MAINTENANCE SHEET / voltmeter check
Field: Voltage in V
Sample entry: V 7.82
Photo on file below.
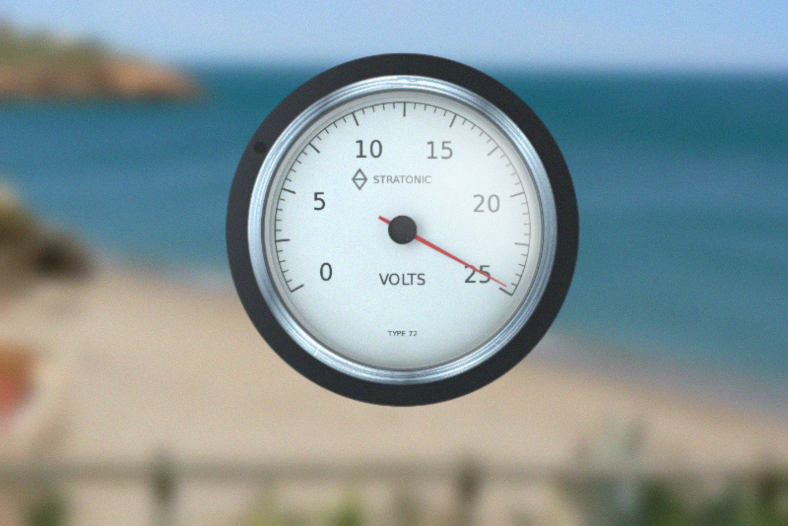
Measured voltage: V 24.75
